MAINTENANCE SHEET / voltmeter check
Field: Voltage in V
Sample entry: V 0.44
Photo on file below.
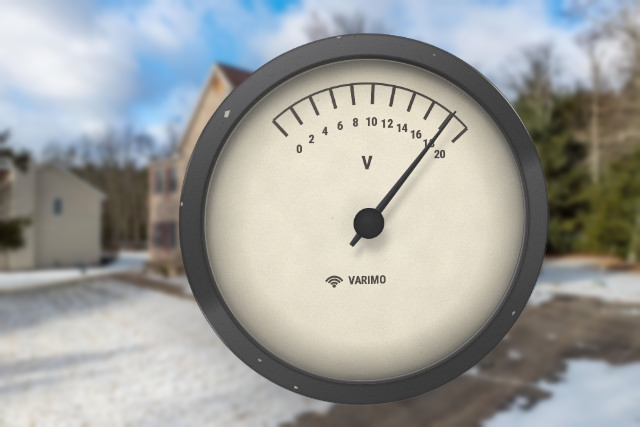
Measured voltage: V 18
